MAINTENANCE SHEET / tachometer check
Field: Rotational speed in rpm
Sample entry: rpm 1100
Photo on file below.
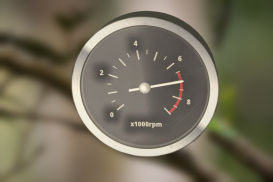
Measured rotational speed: rpm 7000
